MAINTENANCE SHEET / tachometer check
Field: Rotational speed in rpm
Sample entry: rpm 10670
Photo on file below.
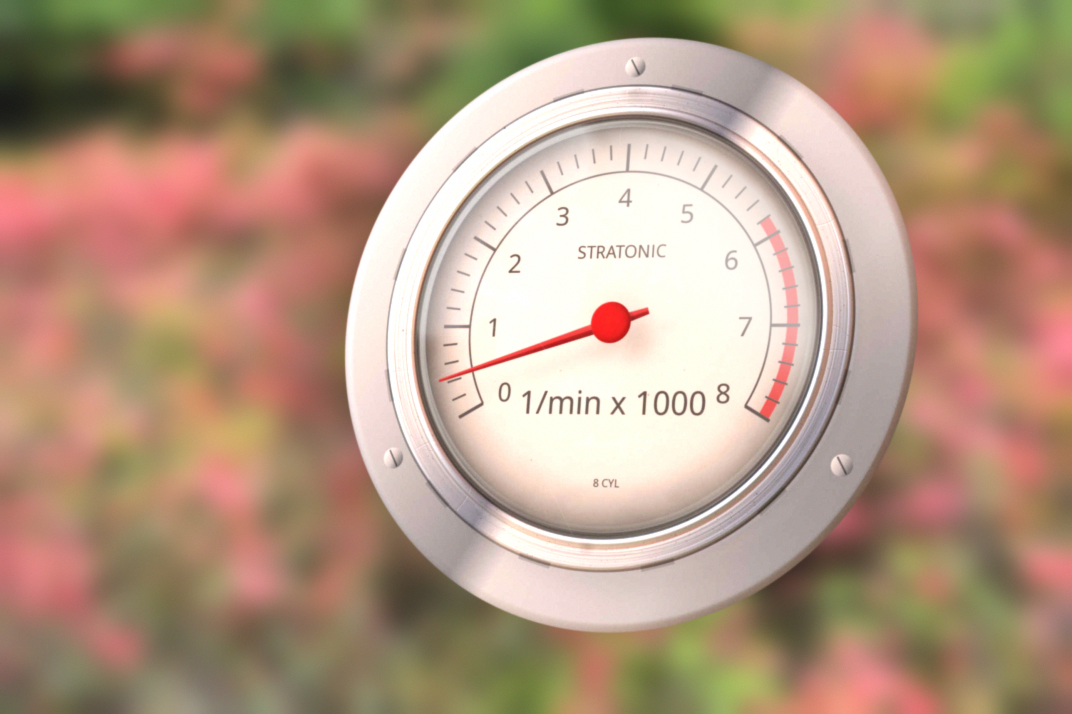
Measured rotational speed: rpm 400
